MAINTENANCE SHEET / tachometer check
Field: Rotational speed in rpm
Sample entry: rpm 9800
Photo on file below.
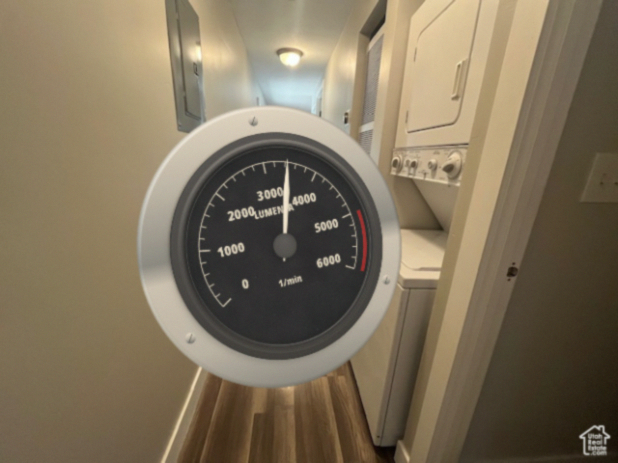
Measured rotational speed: rpm 3400
